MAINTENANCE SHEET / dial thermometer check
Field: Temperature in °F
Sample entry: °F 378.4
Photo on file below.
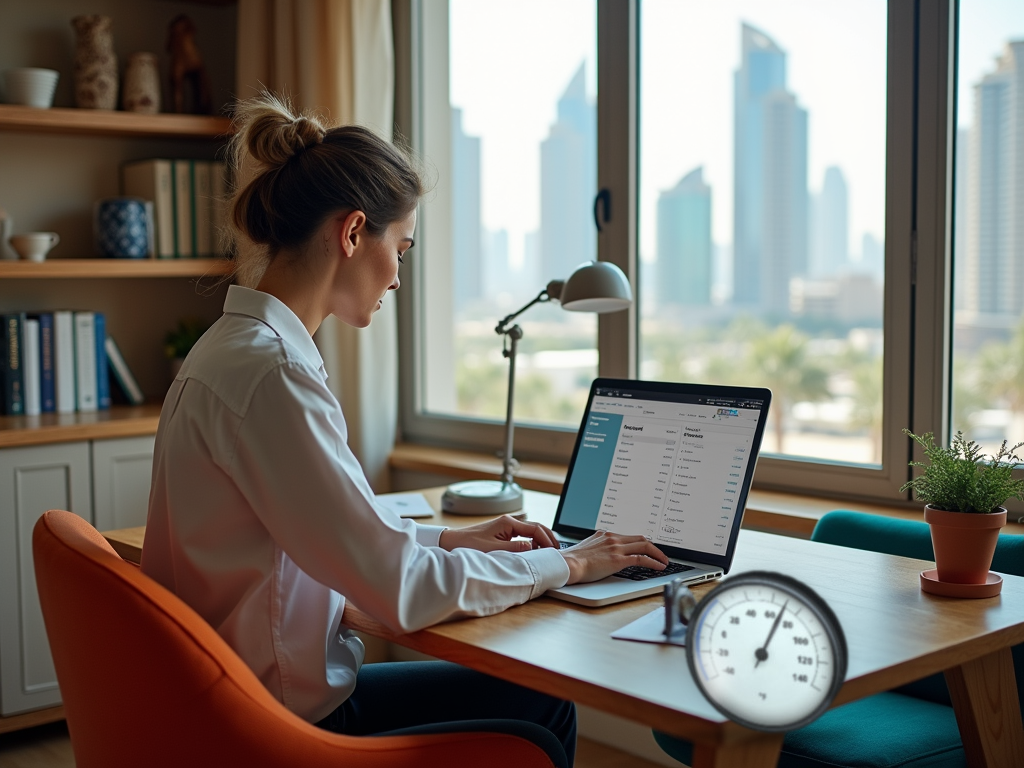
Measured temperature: °F 70
